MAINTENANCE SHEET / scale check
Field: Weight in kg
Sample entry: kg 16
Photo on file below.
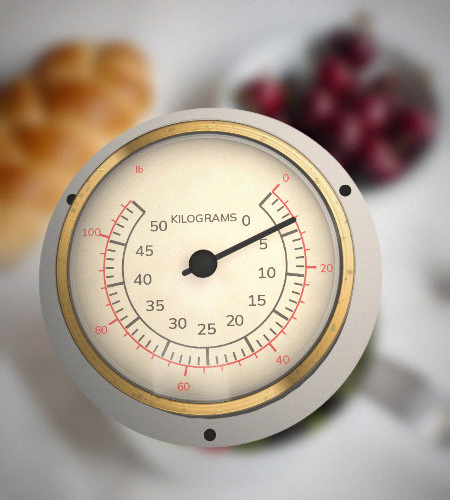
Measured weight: kg 4
